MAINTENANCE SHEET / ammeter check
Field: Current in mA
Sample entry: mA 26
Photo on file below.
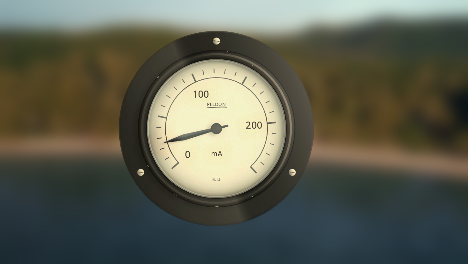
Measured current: mA 25
